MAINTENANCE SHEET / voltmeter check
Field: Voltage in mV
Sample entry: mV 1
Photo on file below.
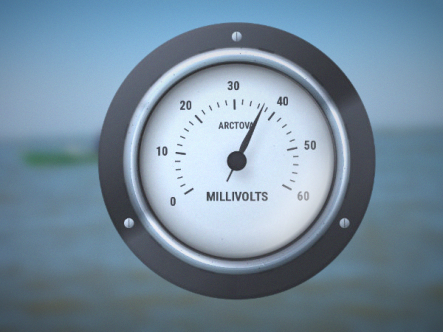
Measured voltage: mV 37
